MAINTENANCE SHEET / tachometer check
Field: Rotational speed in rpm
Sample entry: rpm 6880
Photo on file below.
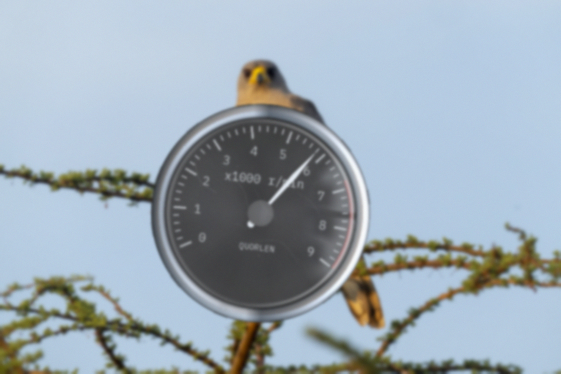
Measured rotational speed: rpm 5800
